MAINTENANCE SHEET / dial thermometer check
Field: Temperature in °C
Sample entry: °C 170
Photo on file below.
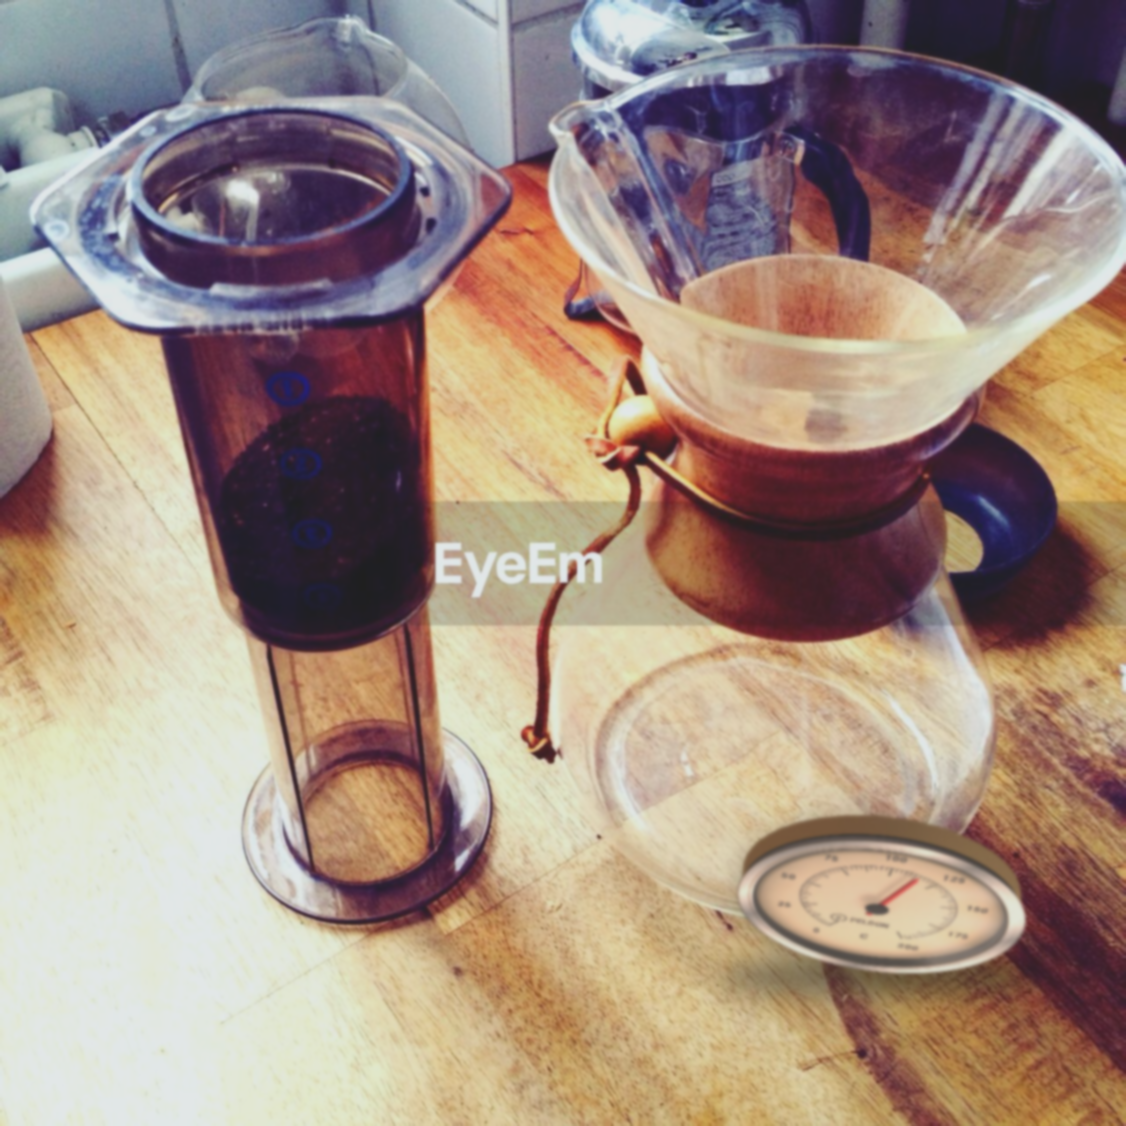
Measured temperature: °C 112.5
